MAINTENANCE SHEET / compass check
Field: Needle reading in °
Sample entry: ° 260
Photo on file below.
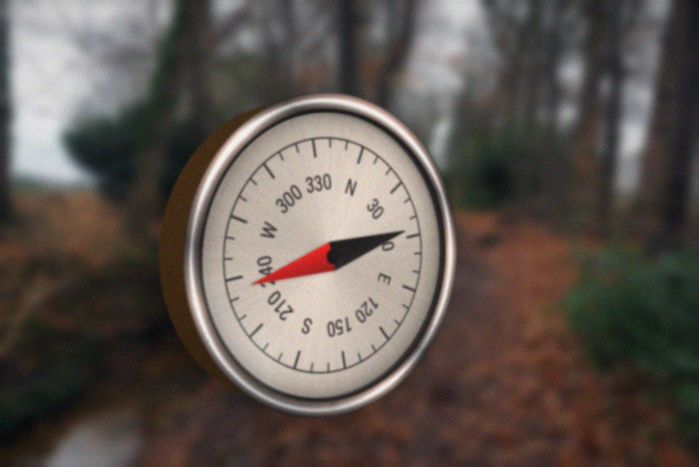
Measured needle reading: ° 235
